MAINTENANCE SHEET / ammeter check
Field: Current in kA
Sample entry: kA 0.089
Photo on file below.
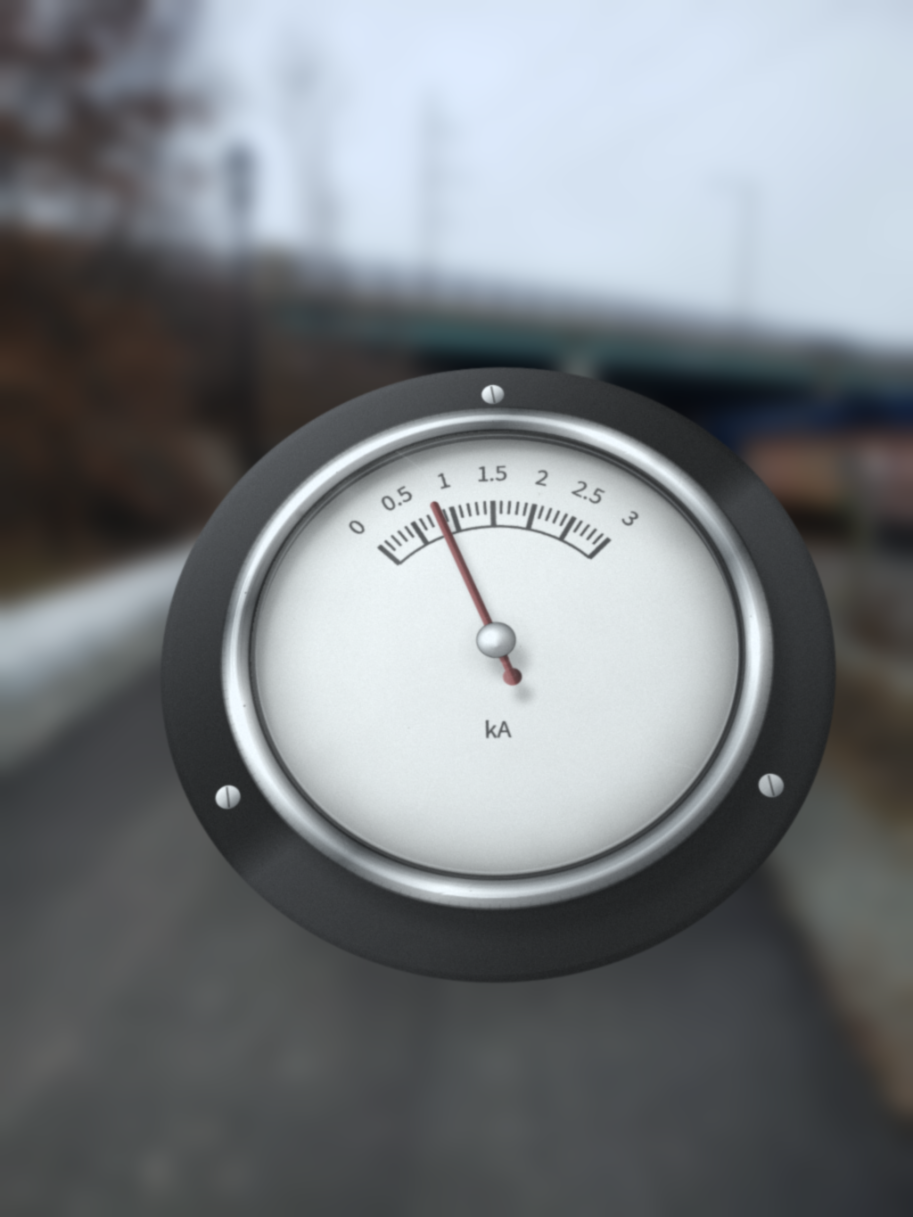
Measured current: kA 0.8
